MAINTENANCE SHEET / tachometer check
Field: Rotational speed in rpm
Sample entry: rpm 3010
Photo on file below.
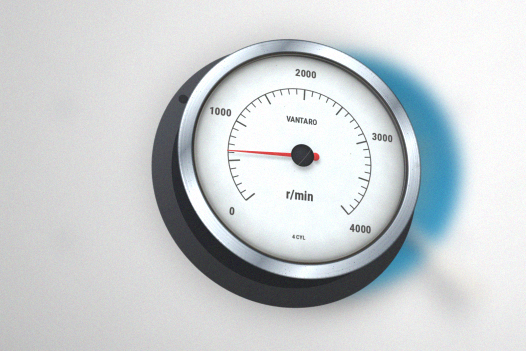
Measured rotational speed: rpm 600
